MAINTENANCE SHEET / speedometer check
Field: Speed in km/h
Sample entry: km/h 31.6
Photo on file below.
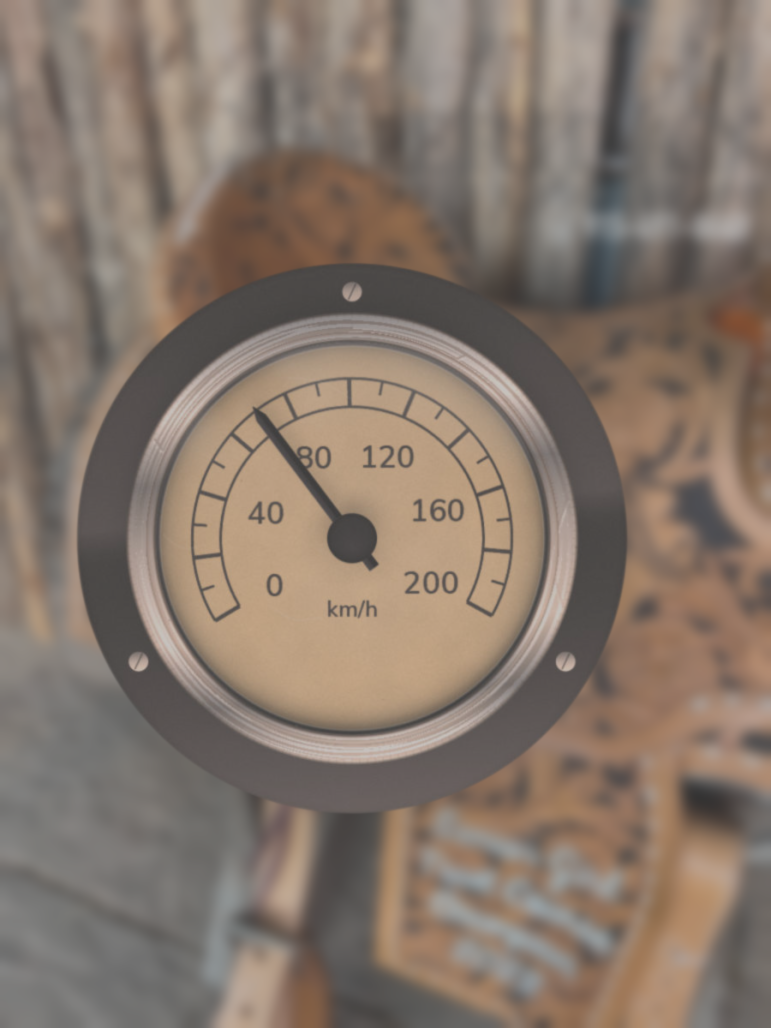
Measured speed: km/h 70
